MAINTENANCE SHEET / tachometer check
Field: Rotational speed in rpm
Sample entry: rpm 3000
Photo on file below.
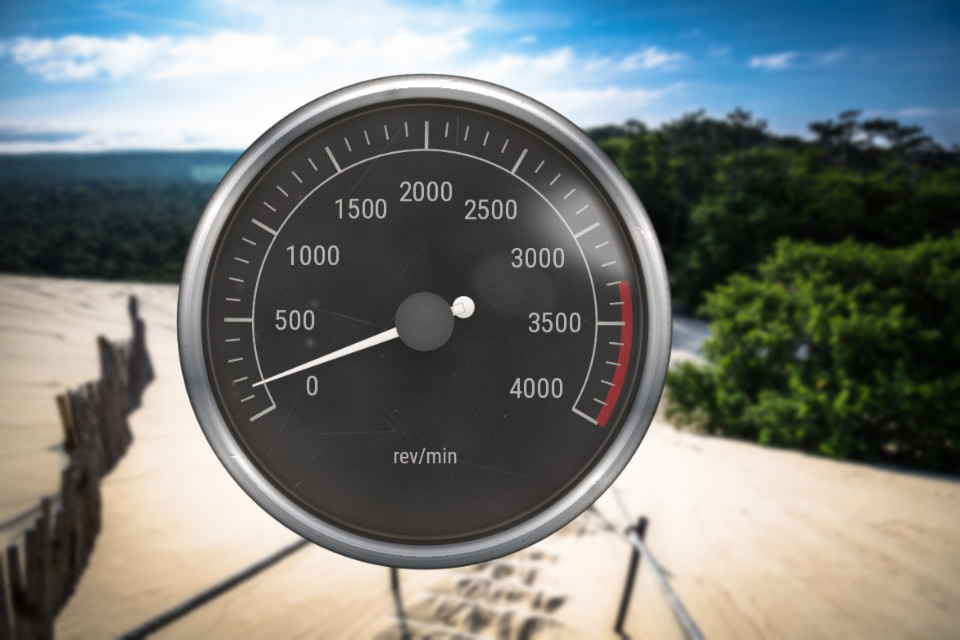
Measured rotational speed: rpm 150
